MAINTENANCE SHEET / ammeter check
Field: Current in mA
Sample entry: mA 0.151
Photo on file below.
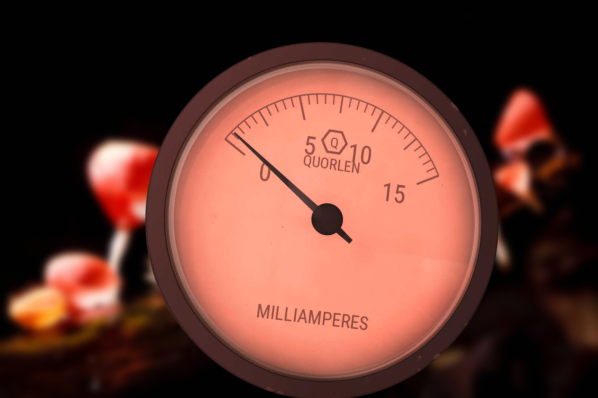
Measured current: mA 0.5
